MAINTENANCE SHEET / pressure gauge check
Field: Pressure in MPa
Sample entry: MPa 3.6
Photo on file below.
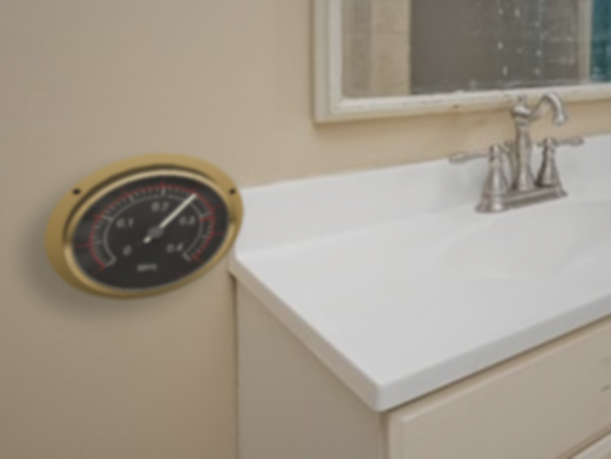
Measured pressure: MPa 0.25
